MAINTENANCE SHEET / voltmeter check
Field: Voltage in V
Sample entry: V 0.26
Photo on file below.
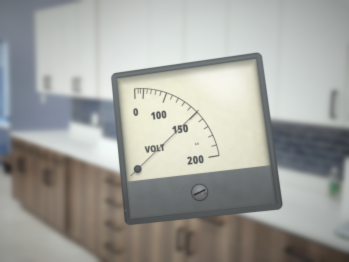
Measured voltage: V 150
